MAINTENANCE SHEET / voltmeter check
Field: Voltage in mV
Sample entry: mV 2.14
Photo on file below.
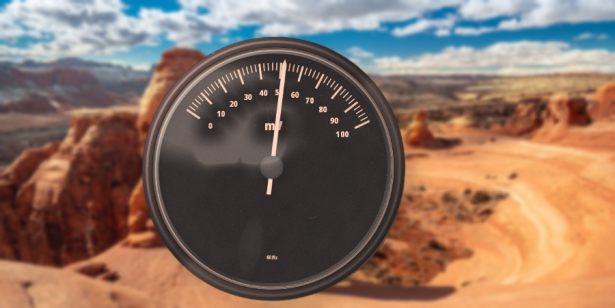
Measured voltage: mV 52
